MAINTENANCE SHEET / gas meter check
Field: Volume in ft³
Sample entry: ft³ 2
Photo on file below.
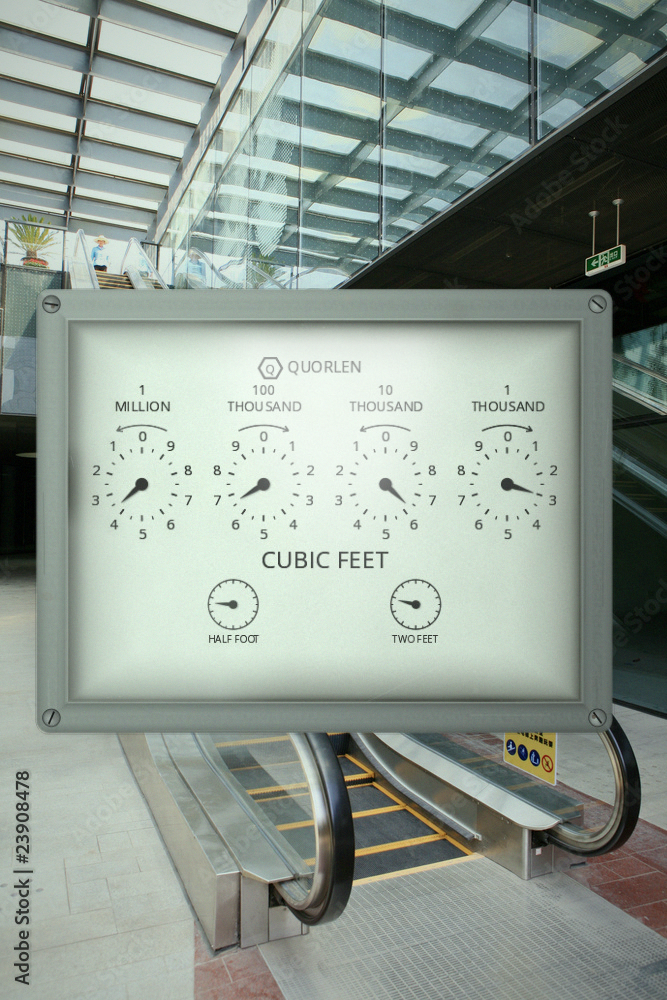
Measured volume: ft³ 366300
